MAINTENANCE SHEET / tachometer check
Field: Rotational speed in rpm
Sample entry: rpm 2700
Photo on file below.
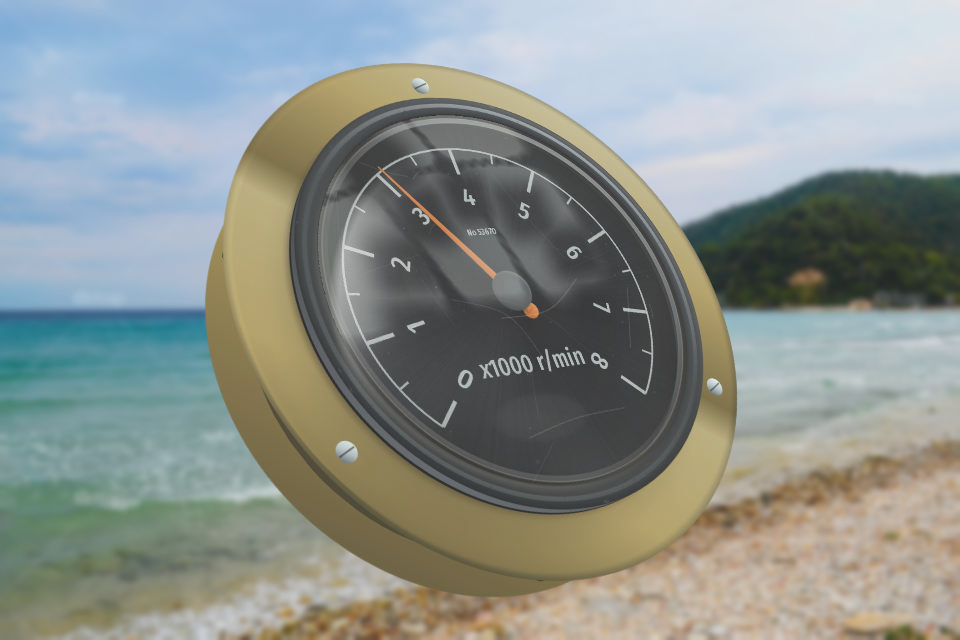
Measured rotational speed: rpm 3000
